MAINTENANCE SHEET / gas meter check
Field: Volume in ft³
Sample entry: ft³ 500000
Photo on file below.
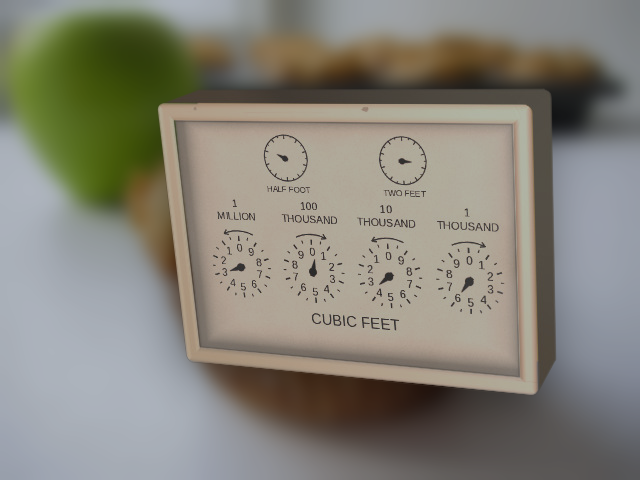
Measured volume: ft³ 303600
